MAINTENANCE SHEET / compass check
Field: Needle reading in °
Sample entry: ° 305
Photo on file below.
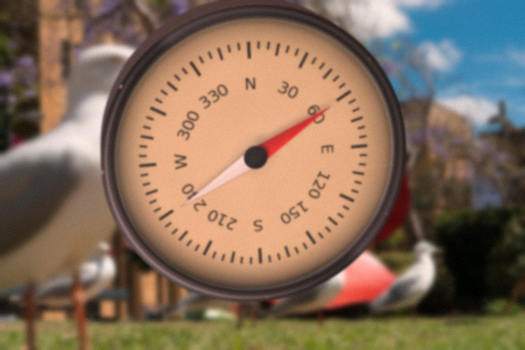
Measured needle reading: ° 60
